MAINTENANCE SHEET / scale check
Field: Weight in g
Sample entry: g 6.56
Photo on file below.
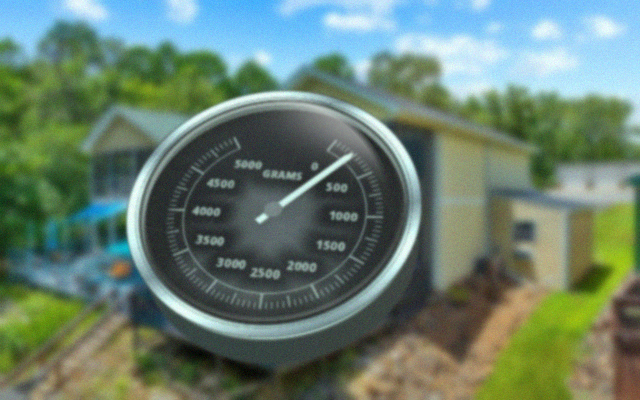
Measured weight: g 250
